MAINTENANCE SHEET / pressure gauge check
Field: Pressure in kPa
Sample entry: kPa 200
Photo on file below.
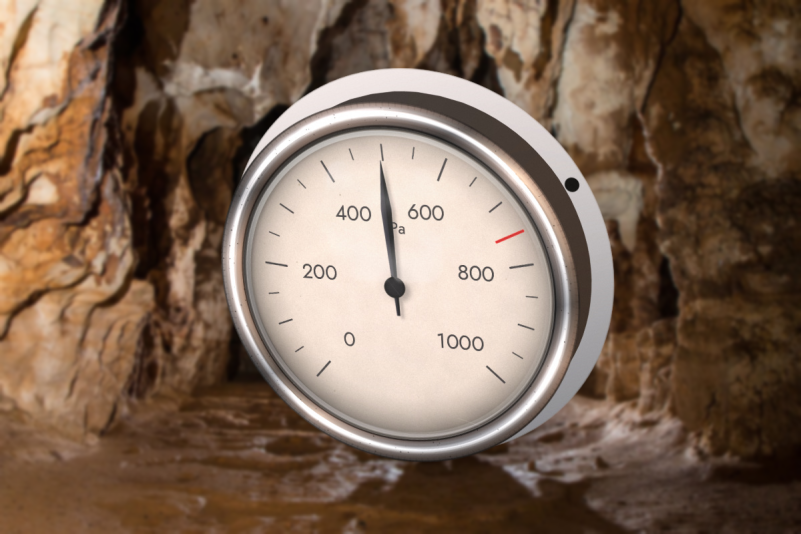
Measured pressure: kPa 500
